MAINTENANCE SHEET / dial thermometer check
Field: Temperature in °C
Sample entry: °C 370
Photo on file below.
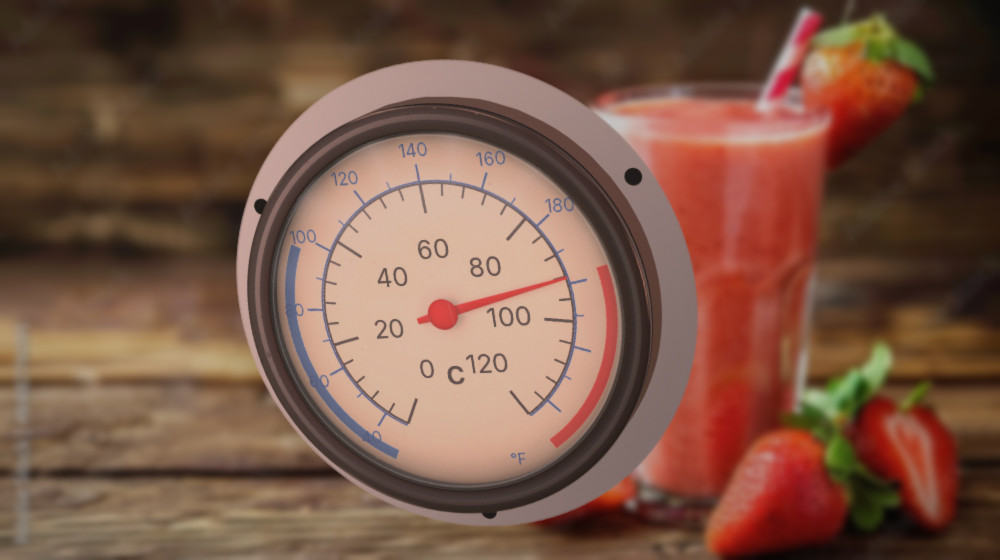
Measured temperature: °C 92
